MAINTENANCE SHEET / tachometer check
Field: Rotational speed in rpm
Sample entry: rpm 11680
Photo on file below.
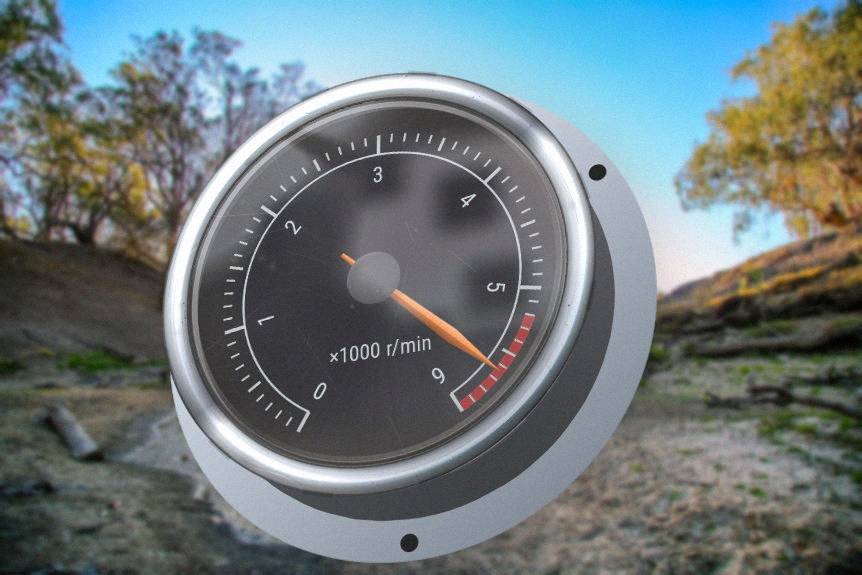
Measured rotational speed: rpm 5650
